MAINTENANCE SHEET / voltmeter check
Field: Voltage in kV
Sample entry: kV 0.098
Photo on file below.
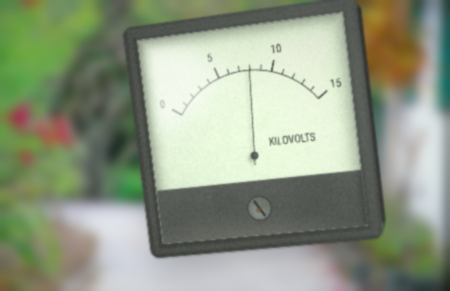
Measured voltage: kV 8
